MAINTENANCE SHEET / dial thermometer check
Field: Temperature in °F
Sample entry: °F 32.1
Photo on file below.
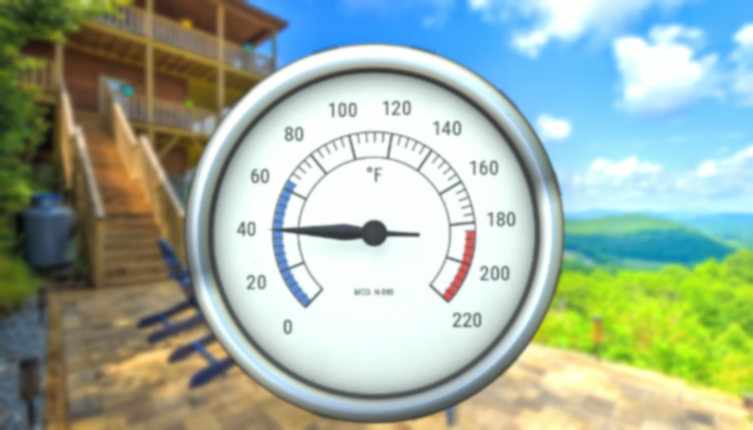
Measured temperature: °F 40
